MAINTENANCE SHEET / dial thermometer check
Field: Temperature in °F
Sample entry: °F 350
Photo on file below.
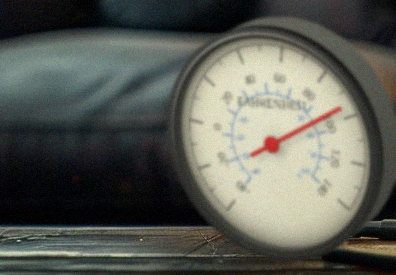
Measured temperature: °F 95
